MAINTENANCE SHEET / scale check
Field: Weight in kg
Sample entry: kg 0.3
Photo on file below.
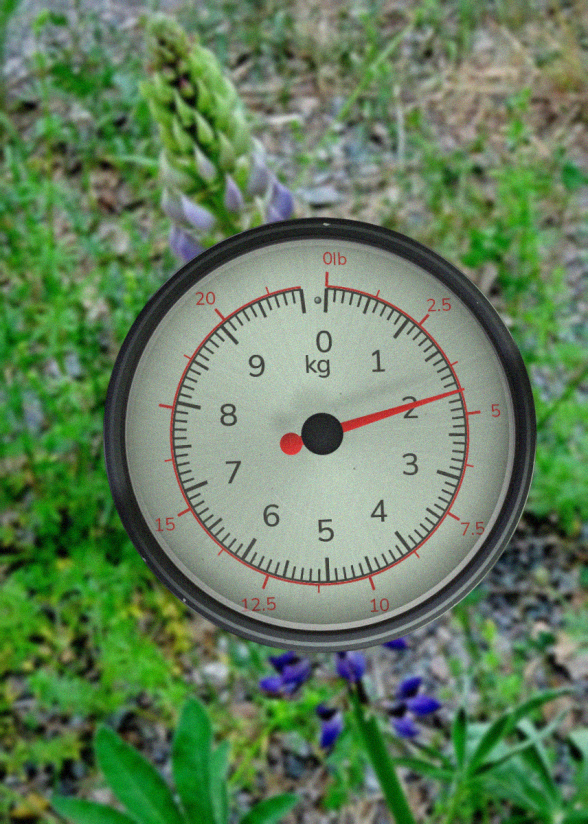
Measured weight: kg 2
